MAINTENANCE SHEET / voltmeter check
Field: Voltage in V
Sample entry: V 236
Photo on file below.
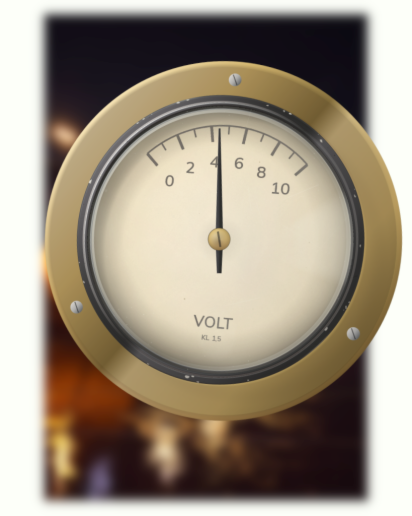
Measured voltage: V 4.5
